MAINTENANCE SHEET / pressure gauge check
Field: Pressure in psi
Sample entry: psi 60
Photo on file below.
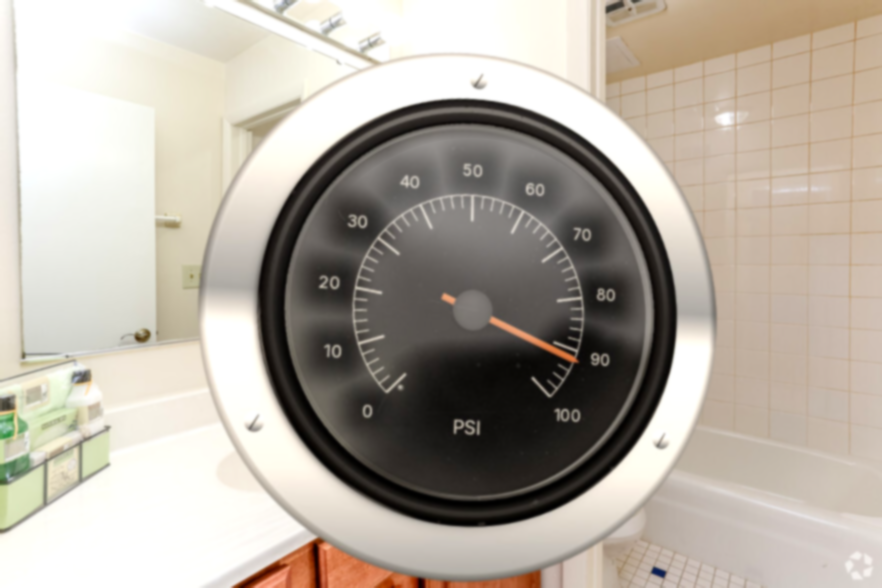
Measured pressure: psi 92
